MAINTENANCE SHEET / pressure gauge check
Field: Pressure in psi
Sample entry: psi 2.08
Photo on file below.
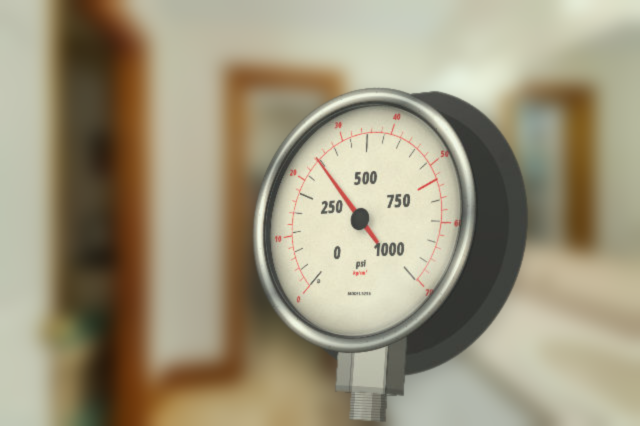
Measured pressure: psi 350
